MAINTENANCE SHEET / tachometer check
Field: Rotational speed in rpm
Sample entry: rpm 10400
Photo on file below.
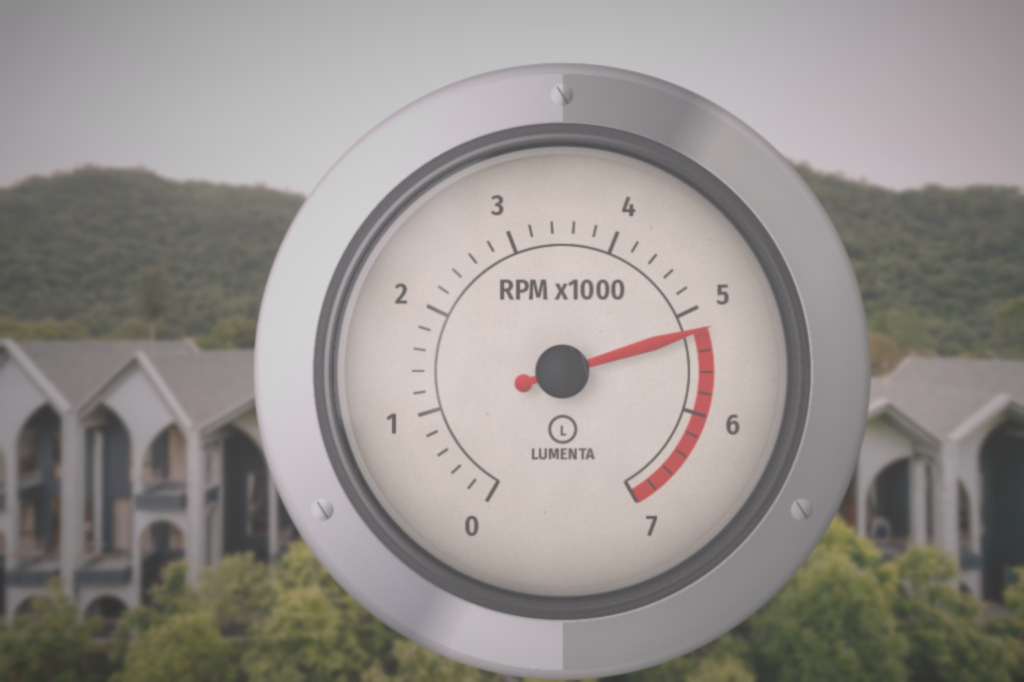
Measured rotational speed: rpm 5200
